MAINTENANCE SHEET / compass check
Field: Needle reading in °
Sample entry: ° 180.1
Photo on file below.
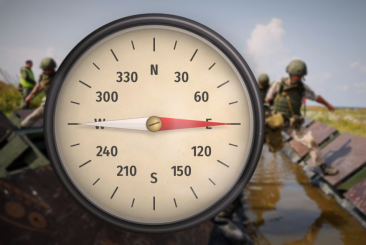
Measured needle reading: ° 90
